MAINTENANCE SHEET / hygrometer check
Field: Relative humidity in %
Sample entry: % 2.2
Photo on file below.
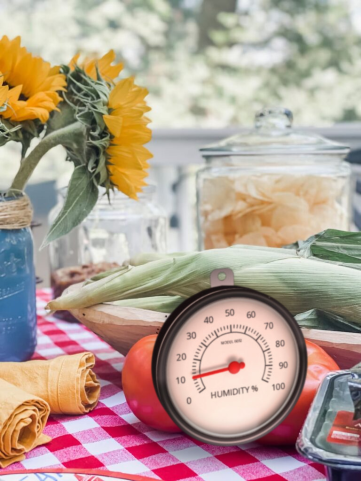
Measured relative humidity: % 10
